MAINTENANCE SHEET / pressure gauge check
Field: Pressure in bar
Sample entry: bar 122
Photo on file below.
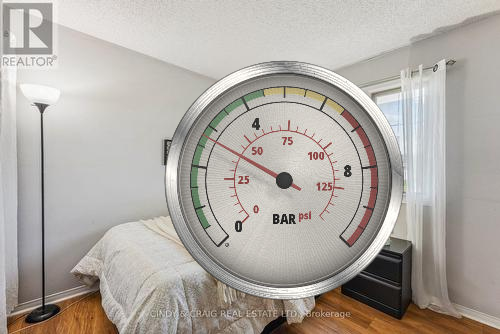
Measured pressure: bar 2.75
